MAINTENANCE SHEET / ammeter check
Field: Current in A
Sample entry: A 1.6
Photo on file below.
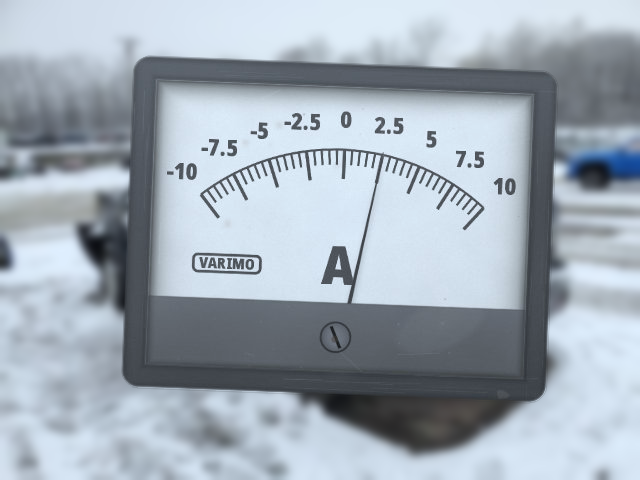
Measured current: A 2.5
